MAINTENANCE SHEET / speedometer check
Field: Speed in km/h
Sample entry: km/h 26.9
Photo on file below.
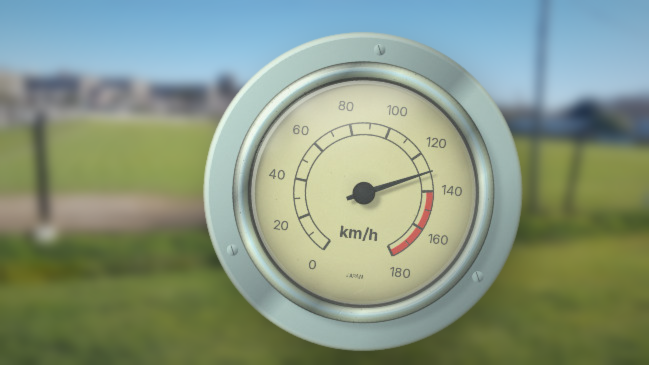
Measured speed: km/h 130
